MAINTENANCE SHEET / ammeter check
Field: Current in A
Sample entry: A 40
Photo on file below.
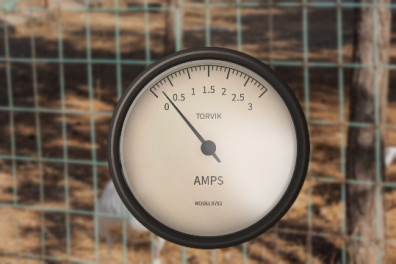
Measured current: A 0.2
